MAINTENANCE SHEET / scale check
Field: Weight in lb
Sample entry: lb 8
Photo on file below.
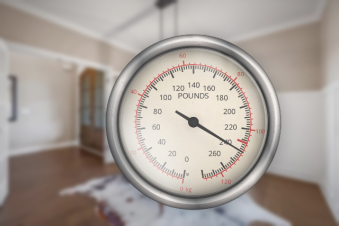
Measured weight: lb 240
